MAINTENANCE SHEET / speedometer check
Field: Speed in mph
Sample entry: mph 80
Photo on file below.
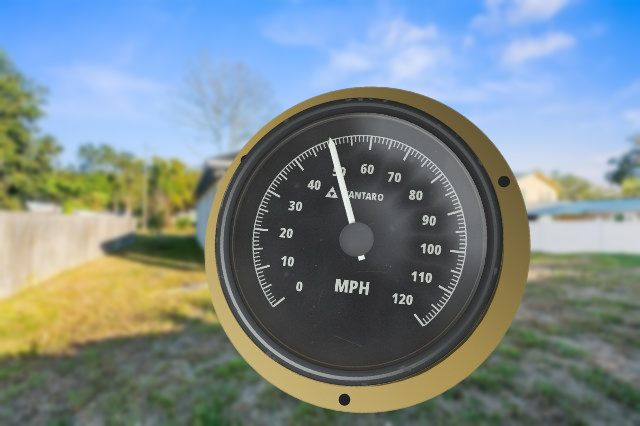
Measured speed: mph 50
